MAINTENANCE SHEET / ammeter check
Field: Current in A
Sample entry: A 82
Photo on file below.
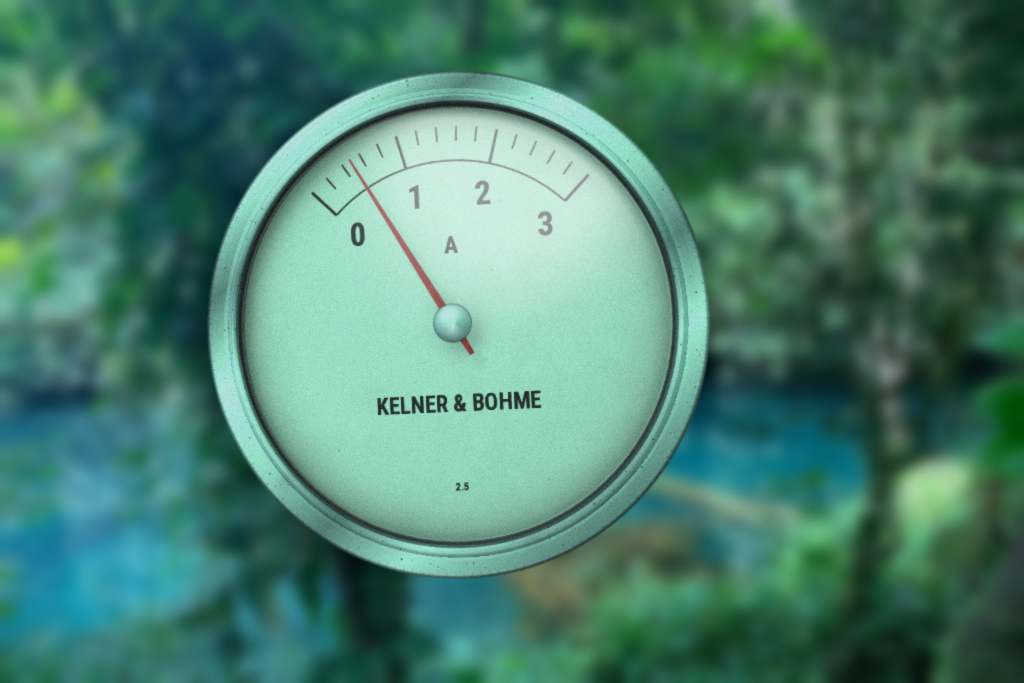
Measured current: A 0.5
